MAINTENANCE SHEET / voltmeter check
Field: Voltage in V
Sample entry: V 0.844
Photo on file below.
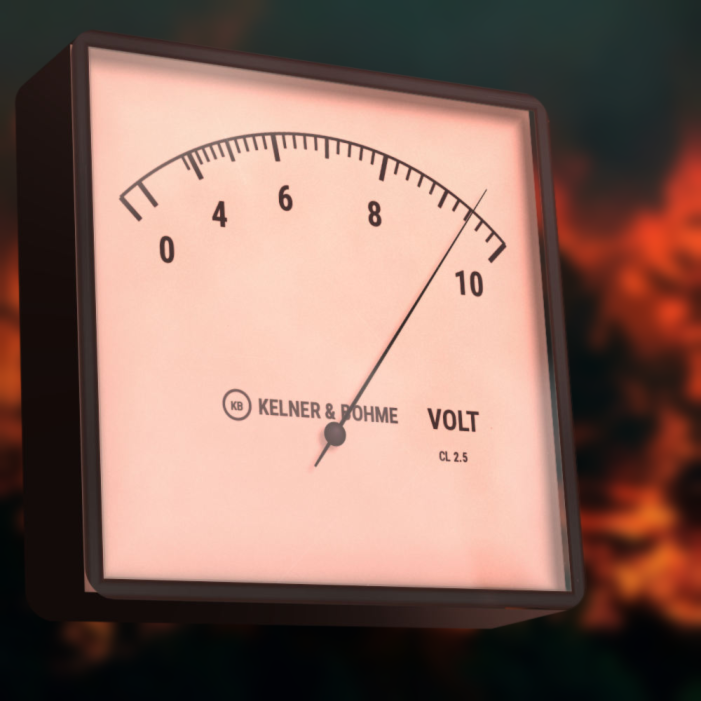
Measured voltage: V 9.4
